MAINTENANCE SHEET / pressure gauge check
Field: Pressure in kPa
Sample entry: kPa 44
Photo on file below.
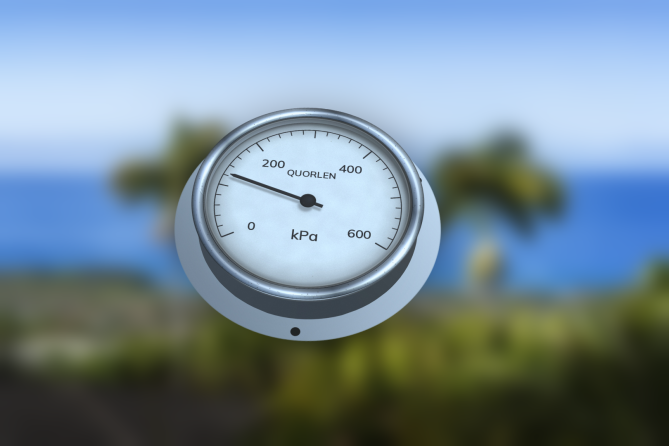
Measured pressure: kPa 120
